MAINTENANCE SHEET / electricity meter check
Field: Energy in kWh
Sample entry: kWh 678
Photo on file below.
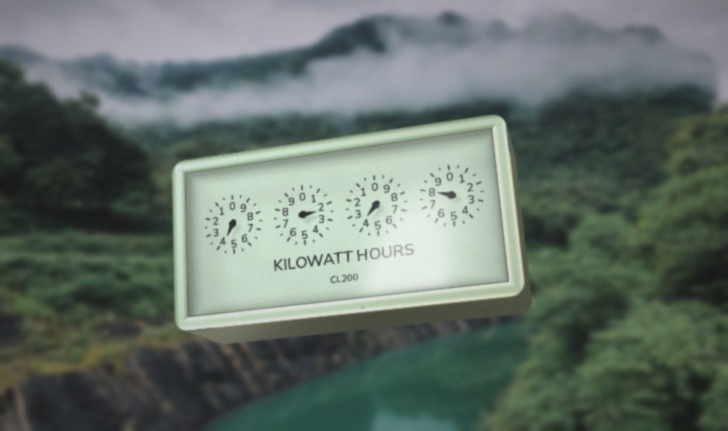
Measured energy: kWh 4238
